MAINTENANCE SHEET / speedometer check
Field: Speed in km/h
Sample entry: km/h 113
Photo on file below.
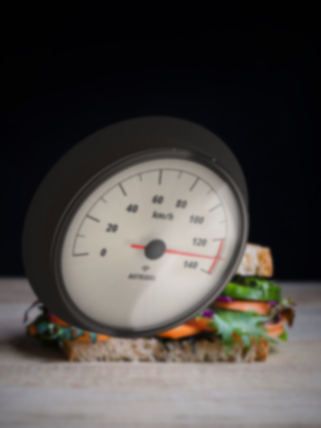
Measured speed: km/h 130
